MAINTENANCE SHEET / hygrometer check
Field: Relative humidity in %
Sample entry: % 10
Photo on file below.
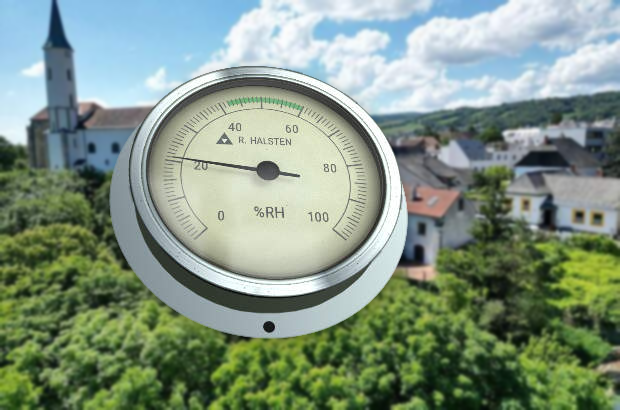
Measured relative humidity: % 20
